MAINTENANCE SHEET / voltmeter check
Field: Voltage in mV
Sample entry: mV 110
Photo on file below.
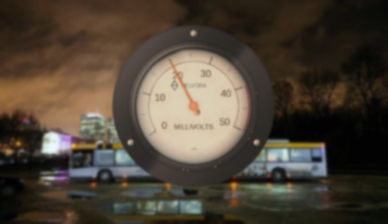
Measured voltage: mV 20
